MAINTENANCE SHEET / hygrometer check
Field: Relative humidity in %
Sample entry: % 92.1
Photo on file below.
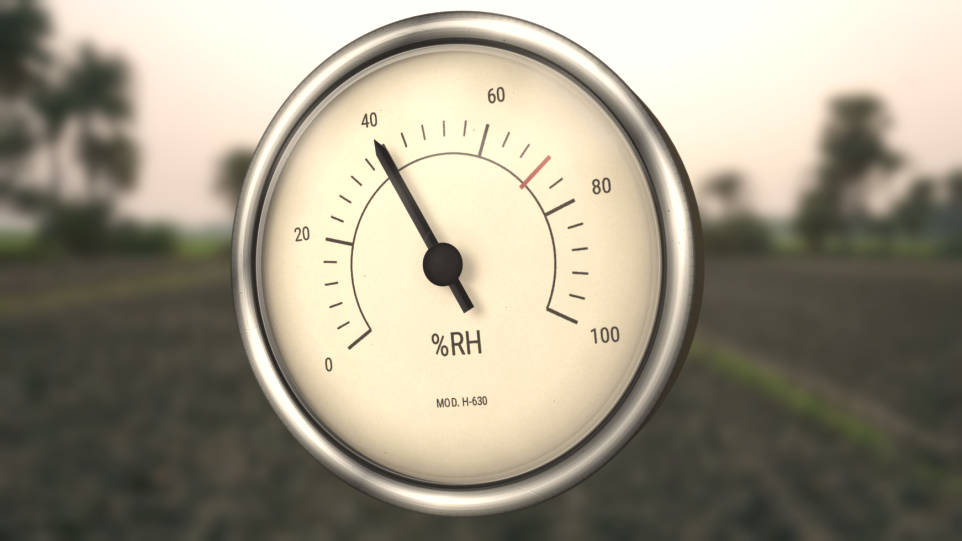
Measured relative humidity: % 40
